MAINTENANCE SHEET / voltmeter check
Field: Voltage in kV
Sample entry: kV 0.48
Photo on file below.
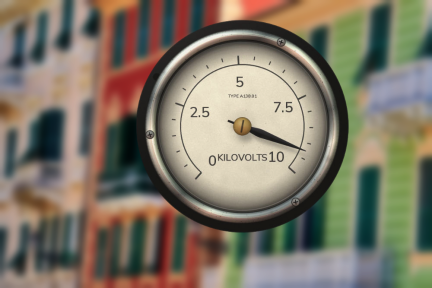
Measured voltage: kV 9.25
